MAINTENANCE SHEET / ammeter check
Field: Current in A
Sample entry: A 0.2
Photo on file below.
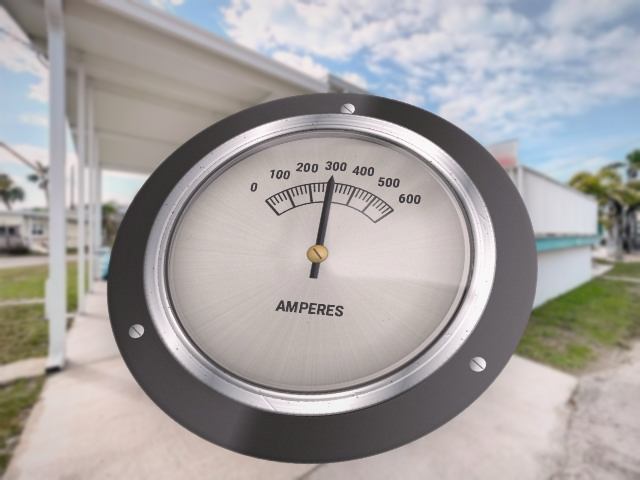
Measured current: A 300
